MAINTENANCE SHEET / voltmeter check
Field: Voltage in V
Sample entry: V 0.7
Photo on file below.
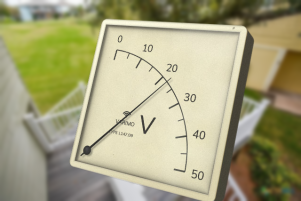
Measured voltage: V 22.5
